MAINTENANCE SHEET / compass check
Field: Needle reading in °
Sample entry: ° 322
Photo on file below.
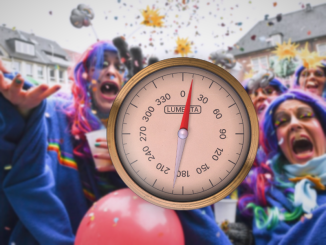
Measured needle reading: ° 10
